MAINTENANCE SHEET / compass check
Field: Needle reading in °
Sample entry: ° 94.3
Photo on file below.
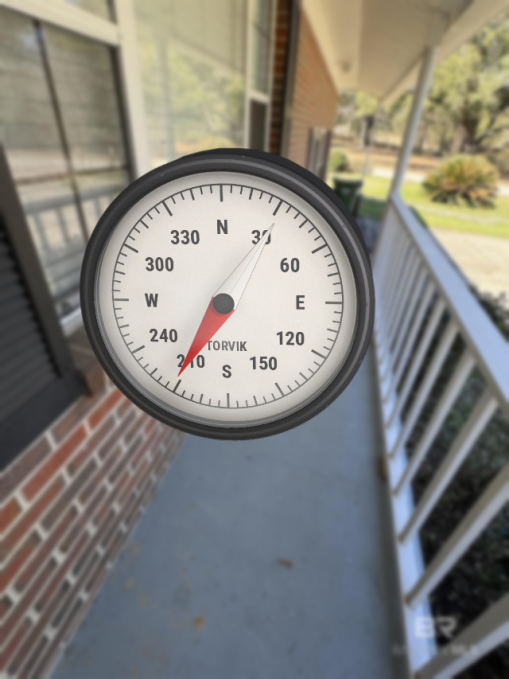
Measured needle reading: ° 212.5
